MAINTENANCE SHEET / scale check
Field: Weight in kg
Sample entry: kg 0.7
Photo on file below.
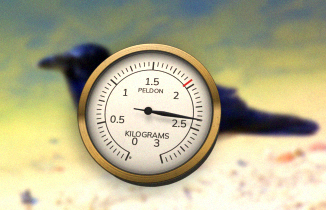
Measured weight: kg 2.4
